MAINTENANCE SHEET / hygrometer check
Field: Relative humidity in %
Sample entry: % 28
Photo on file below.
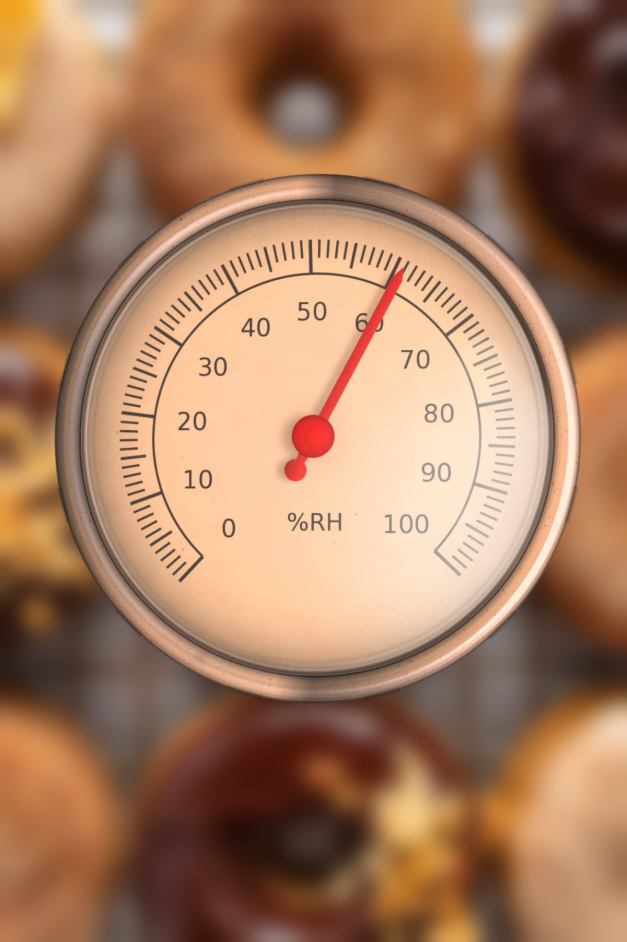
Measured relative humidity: % 61
